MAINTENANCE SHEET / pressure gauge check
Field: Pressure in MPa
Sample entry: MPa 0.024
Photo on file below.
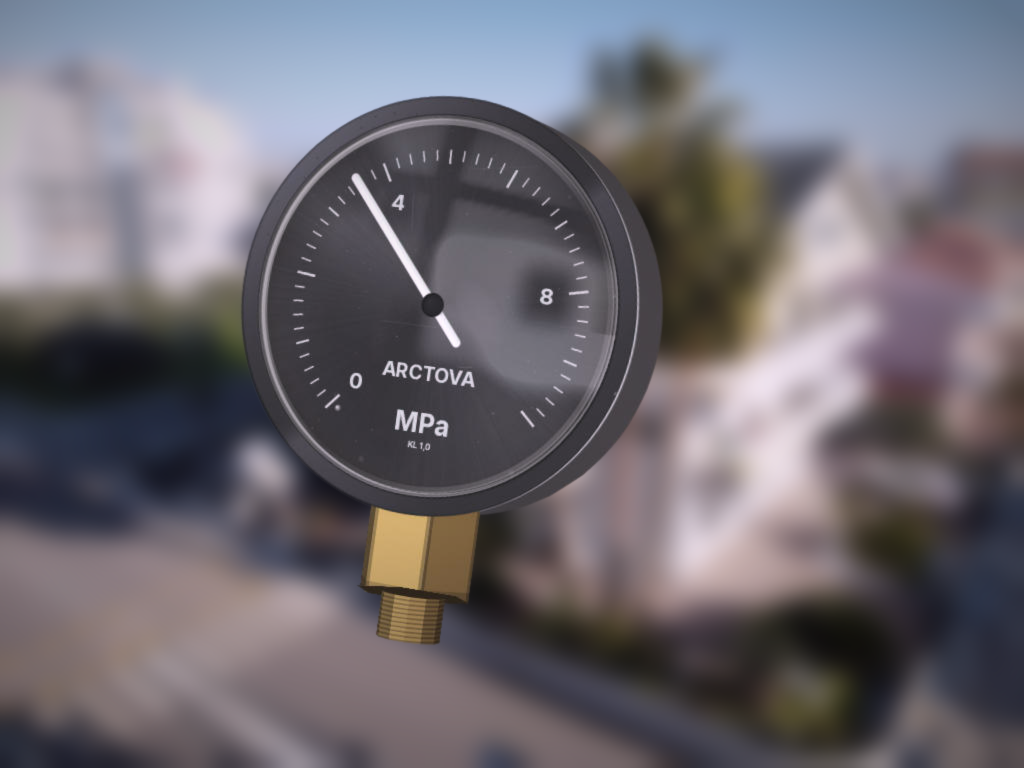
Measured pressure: MPa 3.6
